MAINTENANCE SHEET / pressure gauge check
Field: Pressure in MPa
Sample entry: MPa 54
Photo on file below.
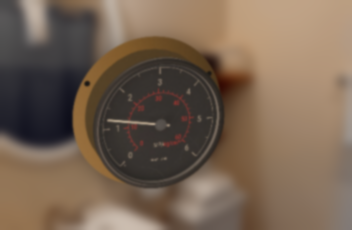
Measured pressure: MPa 1.25
